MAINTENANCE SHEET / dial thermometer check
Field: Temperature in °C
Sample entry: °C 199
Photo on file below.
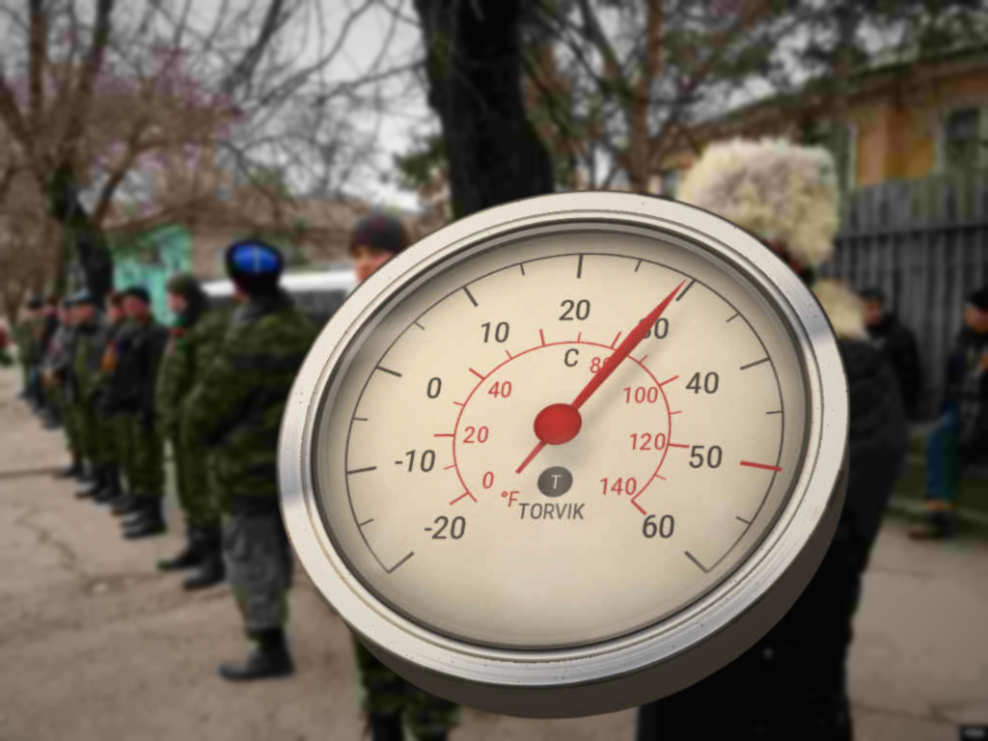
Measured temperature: °C 30
